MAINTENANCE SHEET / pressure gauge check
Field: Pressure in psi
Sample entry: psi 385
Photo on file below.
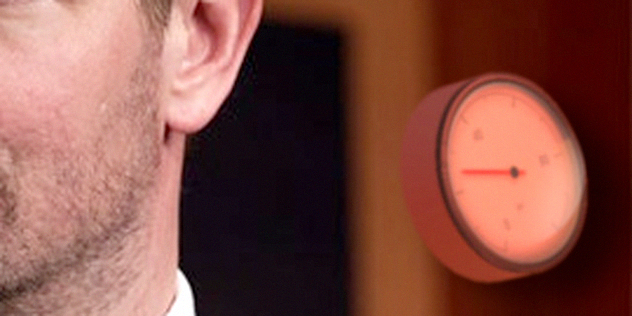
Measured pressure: psi 25
